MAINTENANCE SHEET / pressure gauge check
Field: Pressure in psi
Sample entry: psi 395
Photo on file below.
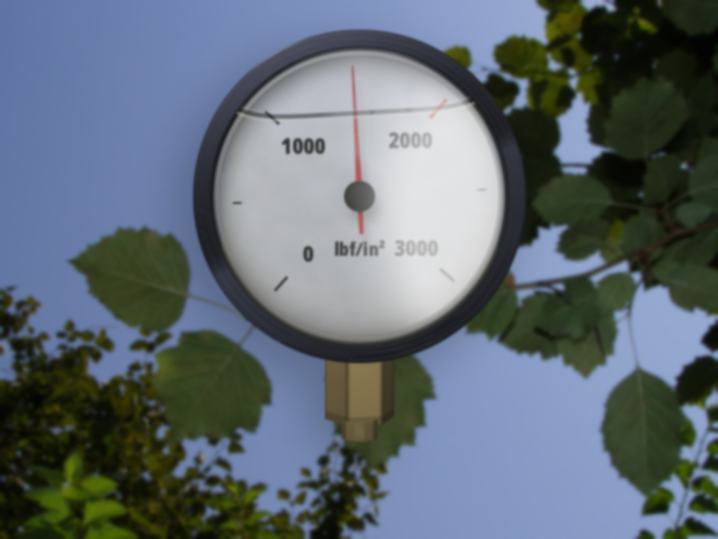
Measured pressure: psi 1500
